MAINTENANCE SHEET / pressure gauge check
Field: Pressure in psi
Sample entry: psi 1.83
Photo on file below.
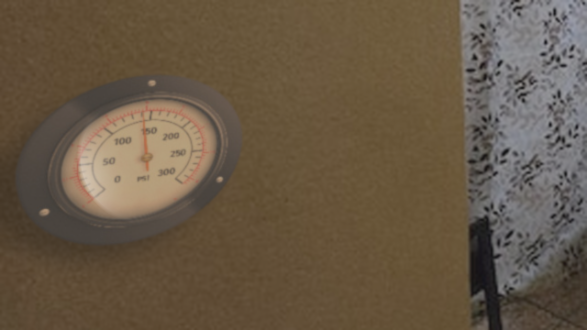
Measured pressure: psi 140
